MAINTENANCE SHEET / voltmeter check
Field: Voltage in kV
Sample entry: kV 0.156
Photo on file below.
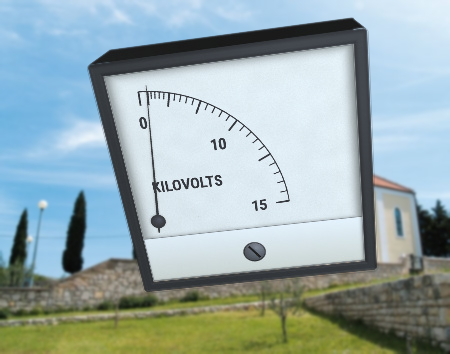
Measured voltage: kV 2.5
